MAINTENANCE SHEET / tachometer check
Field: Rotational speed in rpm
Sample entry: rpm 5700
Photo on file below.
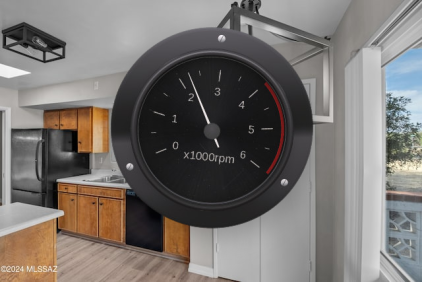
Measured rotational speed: rpm 2250
